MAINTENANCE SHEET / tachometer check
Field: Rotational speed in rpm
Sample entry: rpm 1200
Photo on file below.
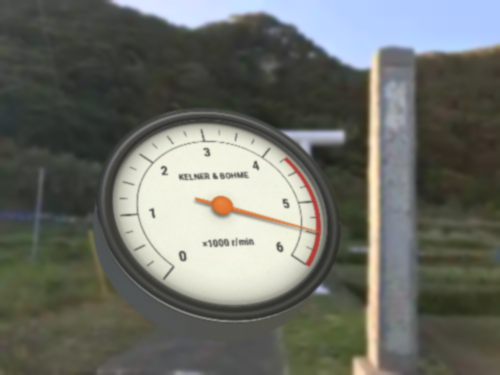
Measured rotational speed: rpm 5500
